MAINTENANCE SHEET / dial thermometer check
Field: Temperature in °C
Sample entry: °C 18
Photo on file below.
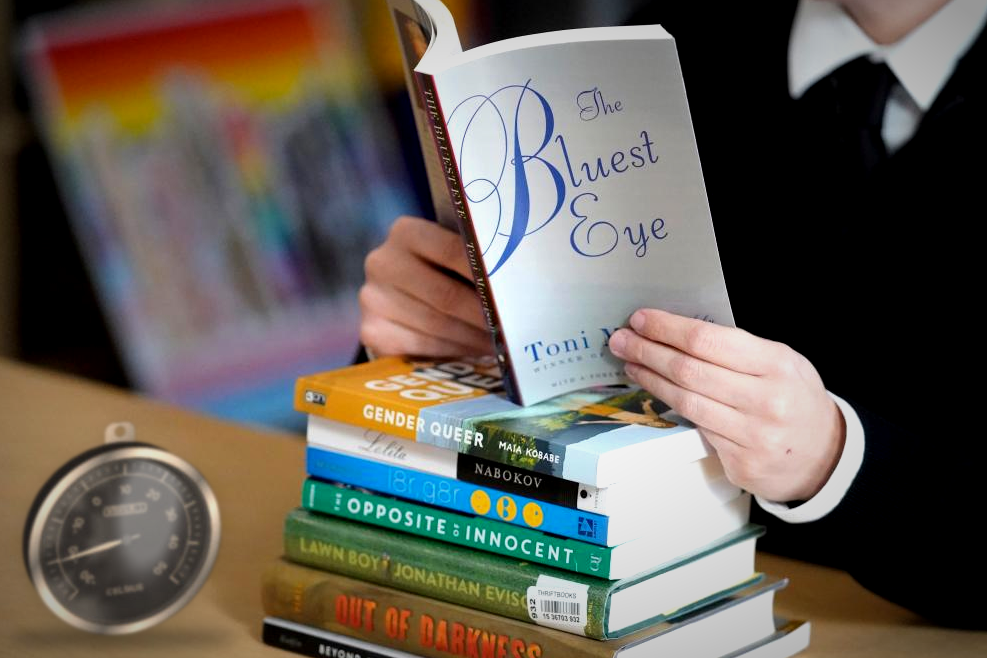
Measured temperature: °C -20
